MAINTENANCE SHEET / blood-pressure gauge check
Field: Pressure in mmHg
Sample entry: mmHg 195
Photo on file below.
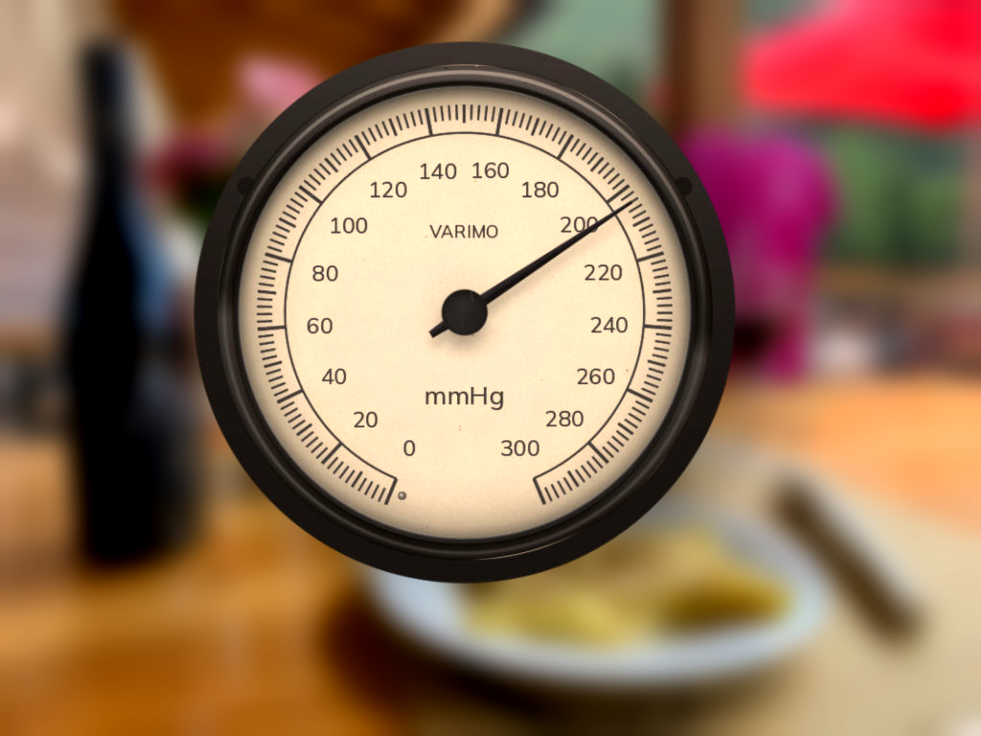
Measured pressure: mmHg 204
